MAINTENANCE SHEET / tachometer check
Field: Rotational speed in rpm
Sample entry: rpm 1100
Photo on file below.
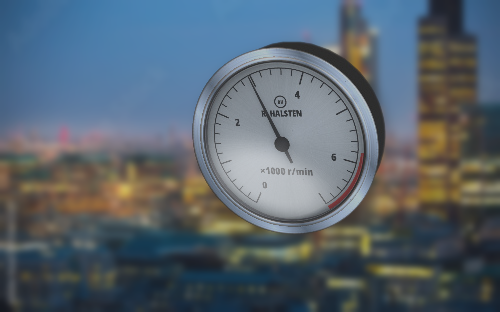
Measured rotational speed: rpm 3000
